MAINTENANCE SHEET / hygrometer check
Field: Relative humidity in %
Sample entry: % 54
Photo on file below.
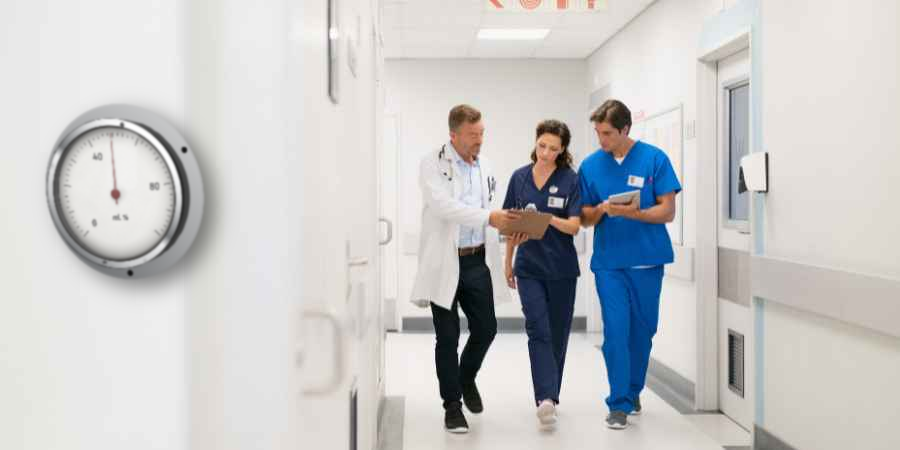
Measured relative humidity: % 50
